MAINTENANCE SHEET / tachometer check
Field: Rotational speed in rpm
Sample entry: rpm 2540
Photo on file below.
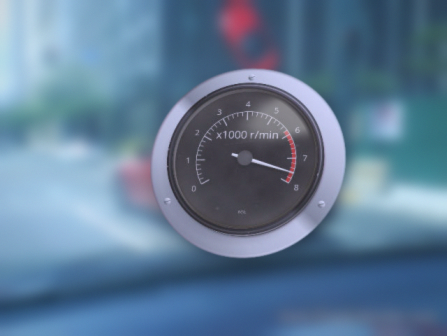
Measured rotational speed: rpm 7600
